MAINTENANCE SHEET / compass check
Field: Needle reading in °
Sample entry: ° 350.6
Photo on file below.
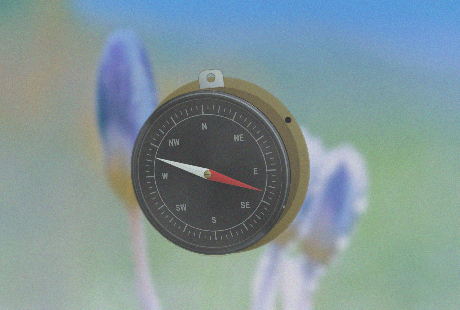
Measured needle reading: ° 110
